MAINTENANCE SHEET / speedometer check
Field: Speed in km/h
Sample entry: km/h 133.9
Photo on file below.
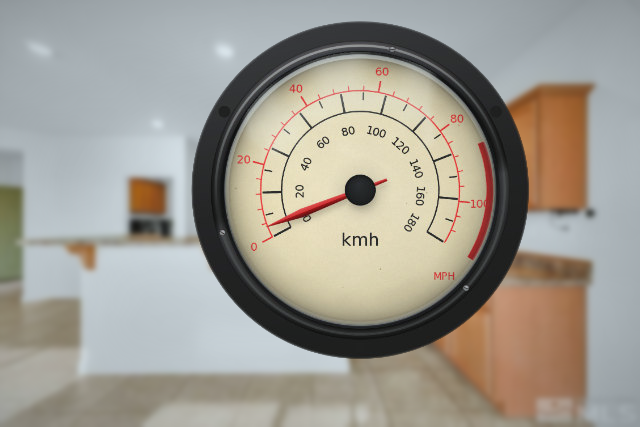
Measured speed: km/h 5
